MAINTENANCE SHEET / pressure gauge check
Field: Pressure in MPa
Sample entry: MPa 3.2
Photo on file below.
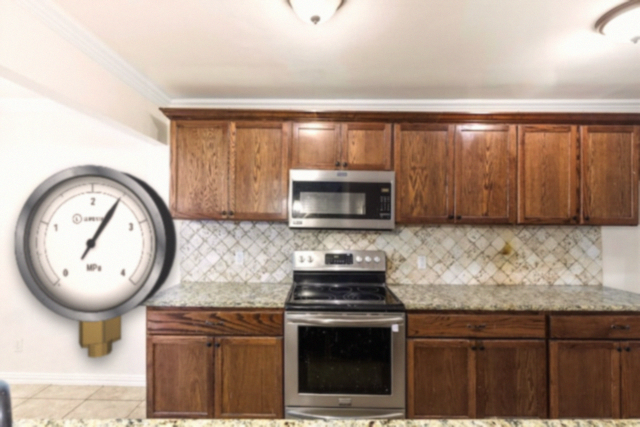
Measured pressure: MPa 2.5
